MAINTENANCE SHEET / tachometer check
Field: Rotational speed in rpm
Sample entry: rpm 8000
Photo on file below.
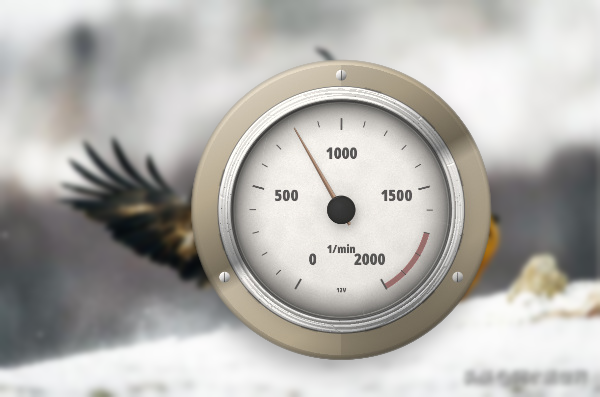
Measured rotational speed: rpm 800
